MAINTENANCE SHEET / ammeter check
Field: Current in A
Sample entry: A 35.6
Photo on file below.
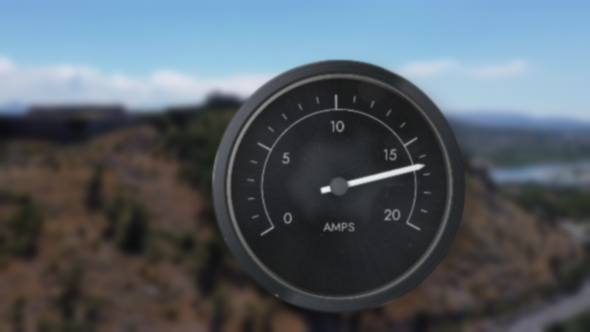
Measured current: A 16.5
